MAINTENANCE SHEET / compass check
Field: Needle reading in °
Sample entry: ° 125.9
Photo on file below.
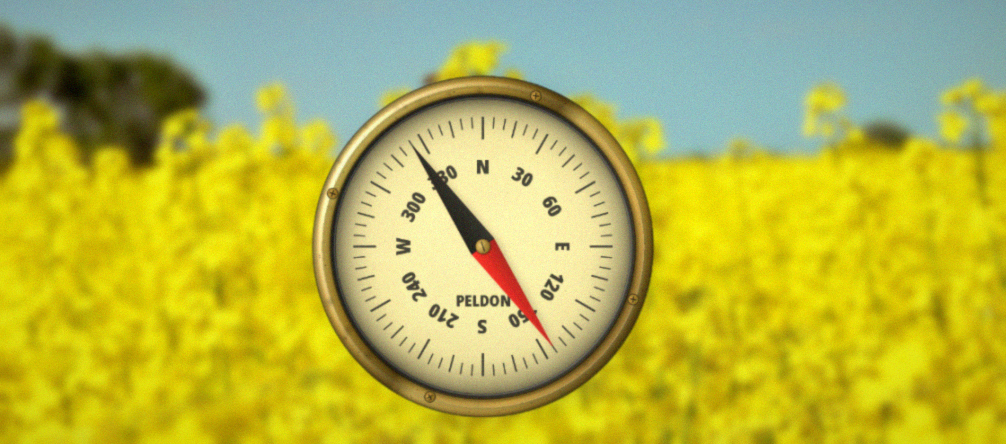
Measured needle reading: ° 145
